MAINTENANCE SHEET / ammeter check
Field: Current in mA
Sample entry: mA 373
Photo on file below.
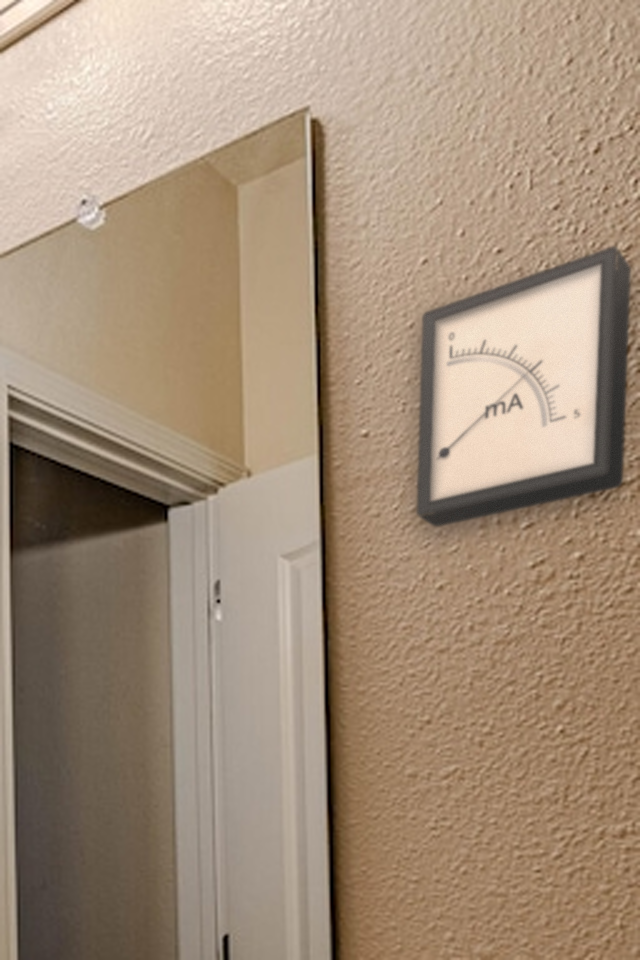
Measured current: mA 3
